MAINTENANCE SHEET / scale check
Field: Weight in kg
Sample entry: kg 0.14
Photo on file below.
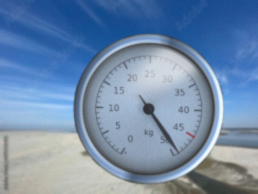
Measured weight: kg 49
